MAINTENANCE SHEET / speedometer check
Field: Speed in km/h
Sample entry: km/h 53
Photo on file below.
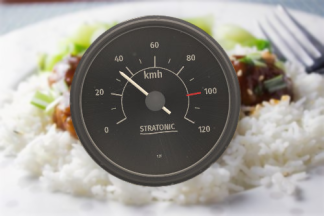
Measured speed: km/h 35
